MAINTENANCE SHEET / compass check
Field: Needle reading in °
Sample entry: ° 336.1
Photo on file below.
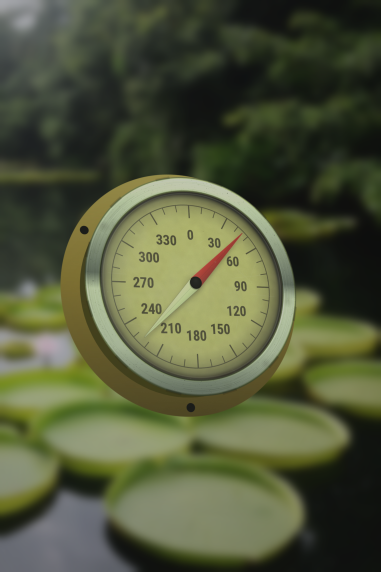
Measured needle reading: ° 45
